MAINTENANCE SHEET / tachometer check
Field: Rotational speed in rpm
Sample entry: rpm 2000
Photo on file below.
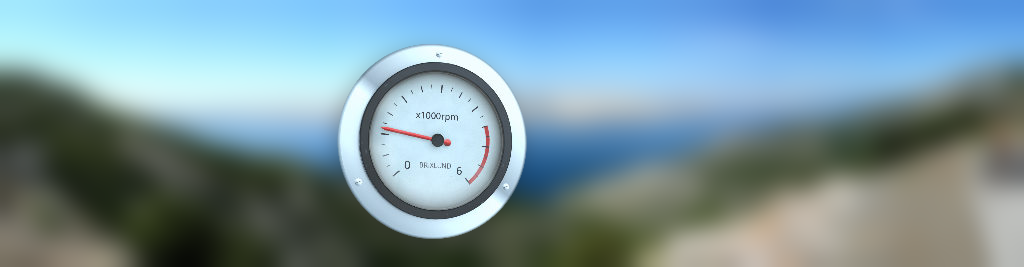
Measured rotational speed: rpm 1125
